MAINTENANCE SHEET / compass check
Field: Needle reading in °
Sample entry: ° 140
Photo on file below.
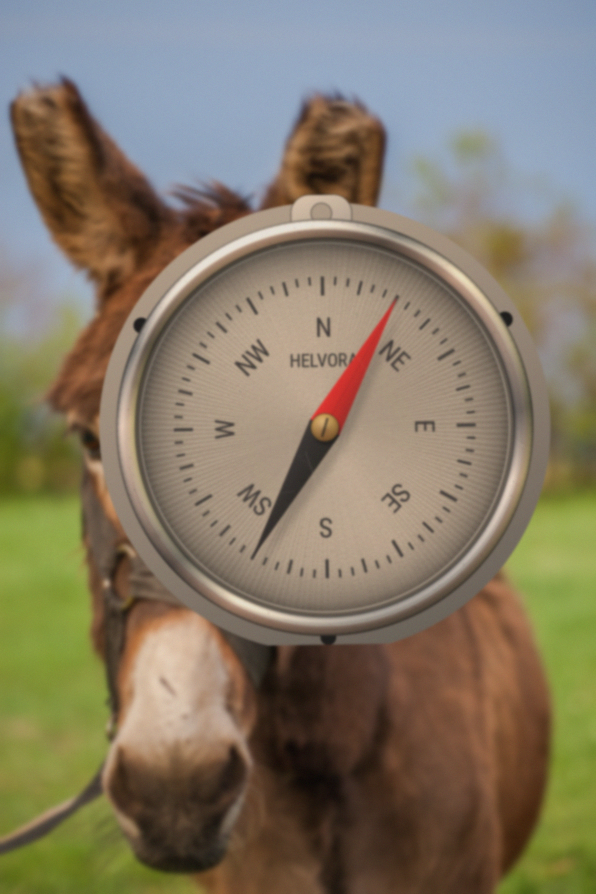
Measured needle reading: ° 30
